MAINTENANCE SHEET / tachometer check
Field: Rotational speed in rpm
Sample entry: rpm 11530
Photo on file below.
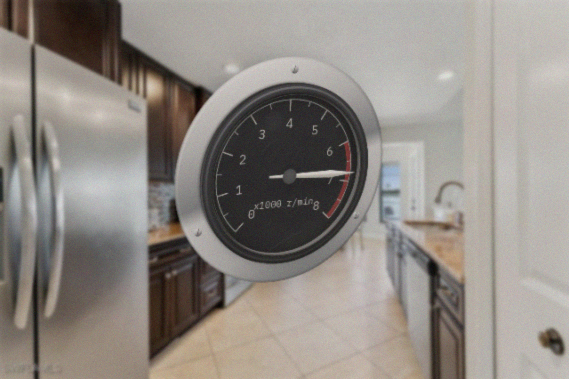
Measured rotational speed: rpm 6750
